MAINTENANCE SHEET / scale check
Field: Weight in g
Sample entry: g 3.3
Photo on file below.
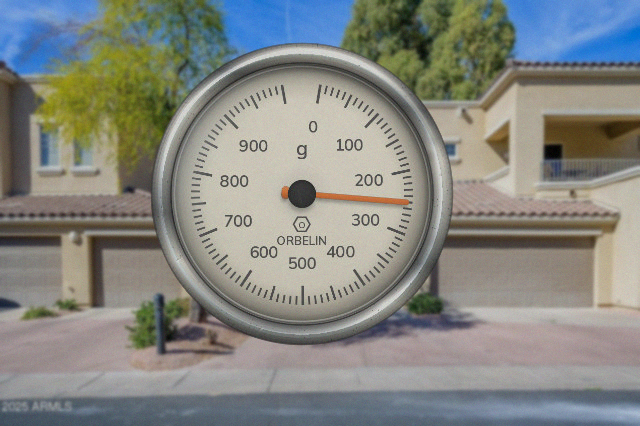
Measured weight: g 250
